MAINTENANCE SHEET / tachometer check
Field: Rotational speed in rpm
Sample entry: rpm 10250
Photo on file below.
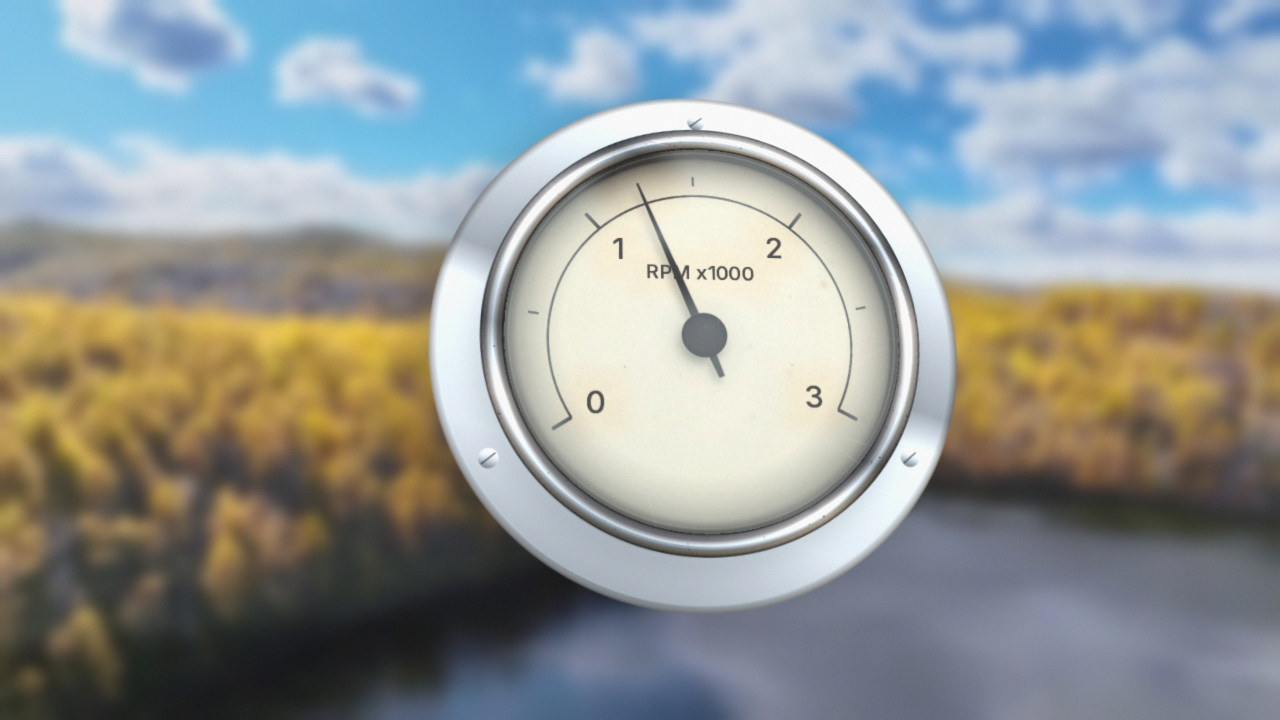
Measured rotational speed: rpm 1250
